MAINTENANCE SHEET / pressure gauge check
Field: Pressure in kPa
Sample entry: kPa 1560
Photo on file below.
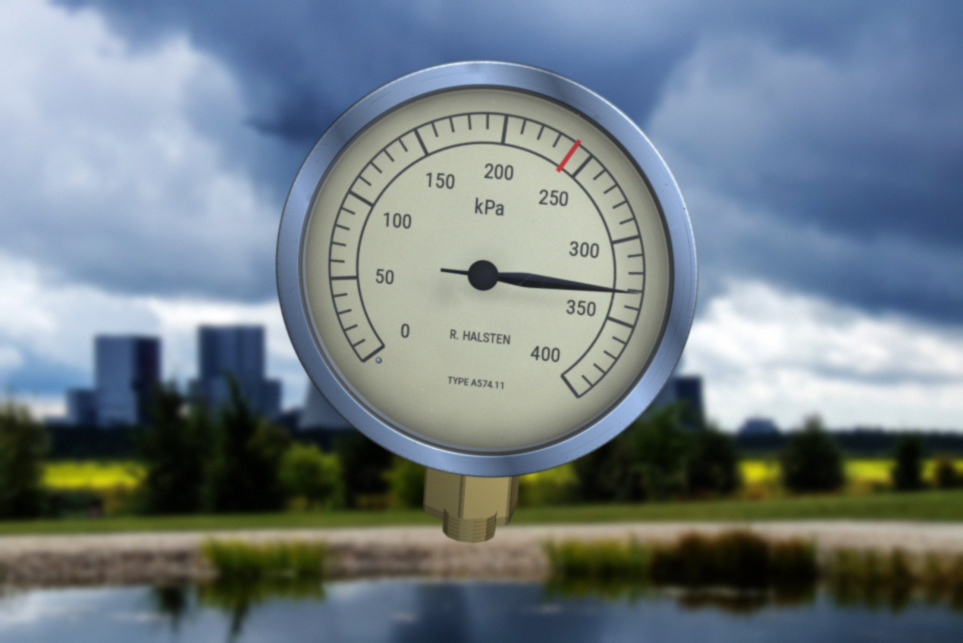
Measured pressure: kPa 330
